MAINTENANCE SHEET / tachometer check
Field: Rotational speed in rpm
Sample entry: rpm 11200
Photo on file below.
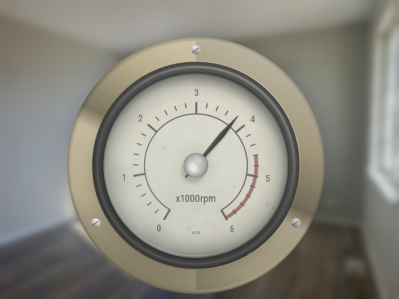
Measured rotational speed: rpm 3800
